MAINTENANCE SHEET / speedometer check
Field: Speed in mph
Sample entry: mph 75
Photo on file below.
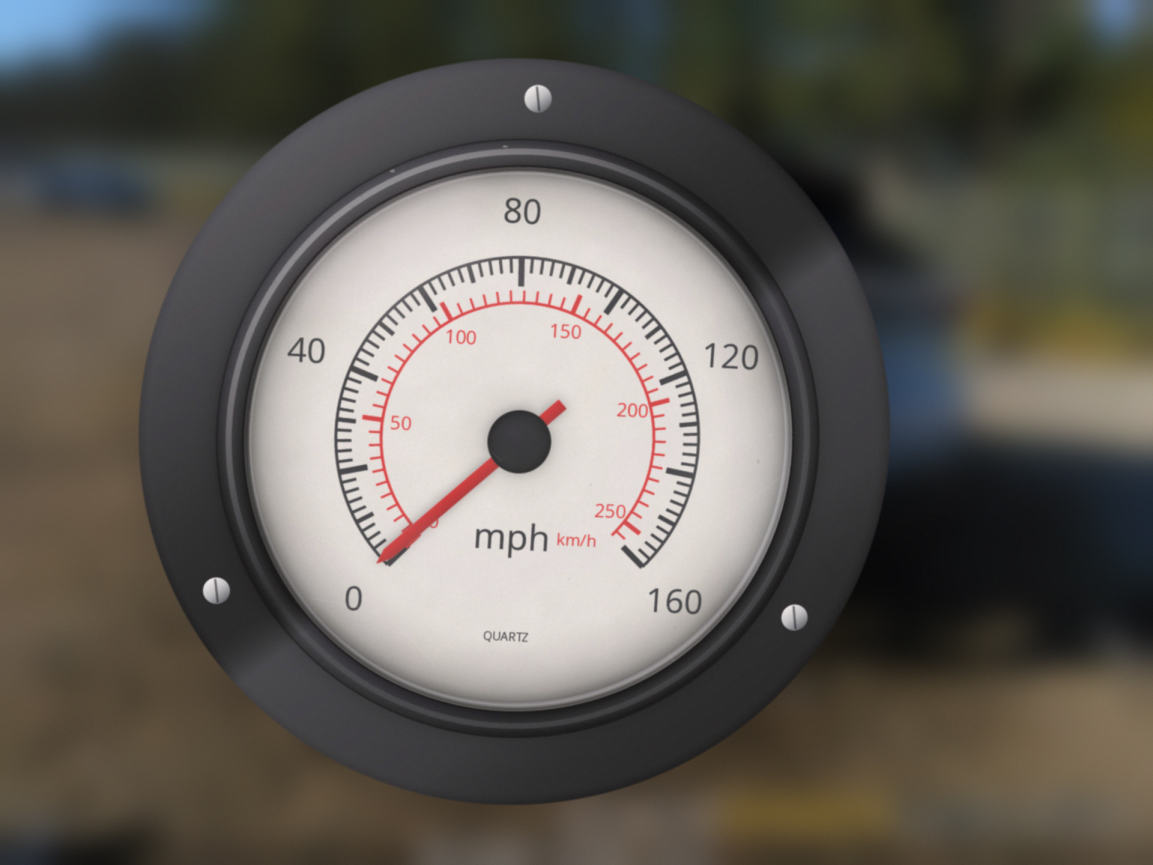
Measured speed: mph 2
